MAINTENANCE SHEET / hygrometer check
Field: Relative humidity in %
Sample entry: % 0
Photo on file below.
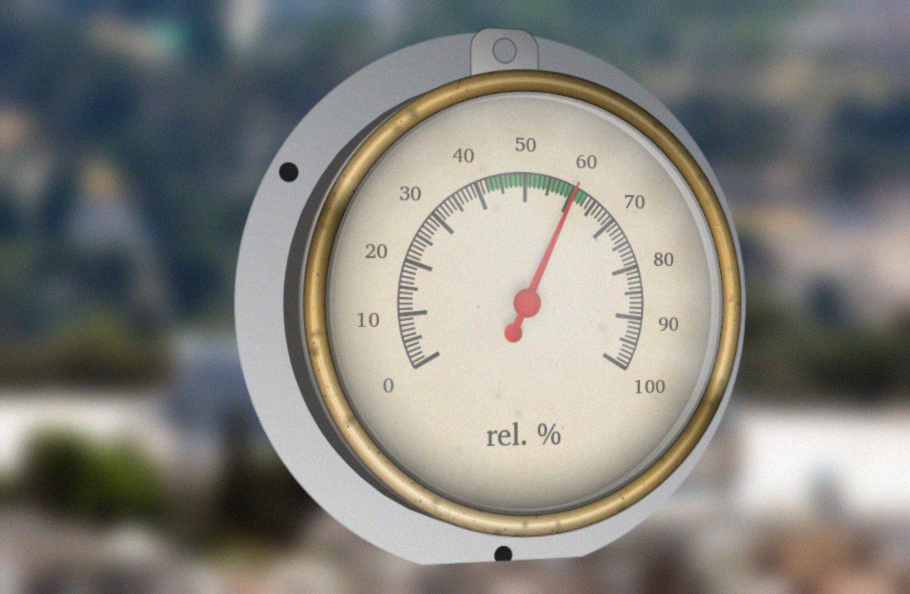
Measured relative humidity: % 60
